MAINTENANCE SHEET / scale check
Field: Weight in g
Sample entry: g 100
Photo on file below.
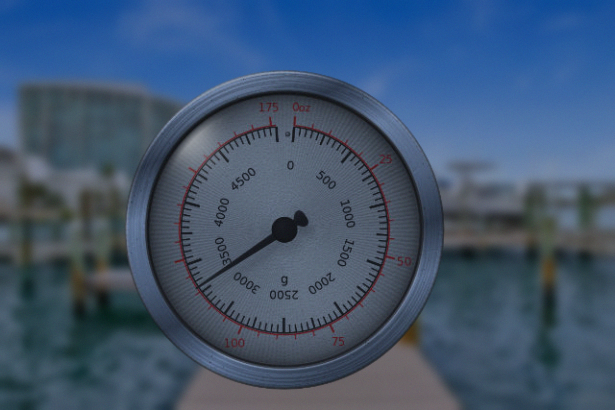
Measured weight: g 3300
